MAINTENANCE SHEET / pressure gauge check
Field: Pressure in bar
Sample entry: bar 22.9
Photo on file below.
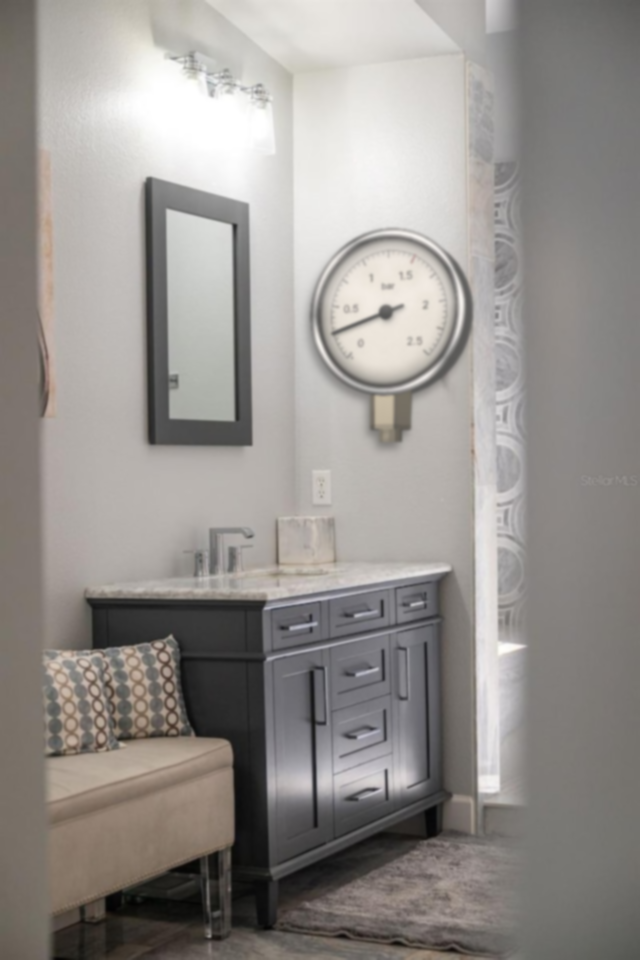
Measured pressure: bar 0.25
